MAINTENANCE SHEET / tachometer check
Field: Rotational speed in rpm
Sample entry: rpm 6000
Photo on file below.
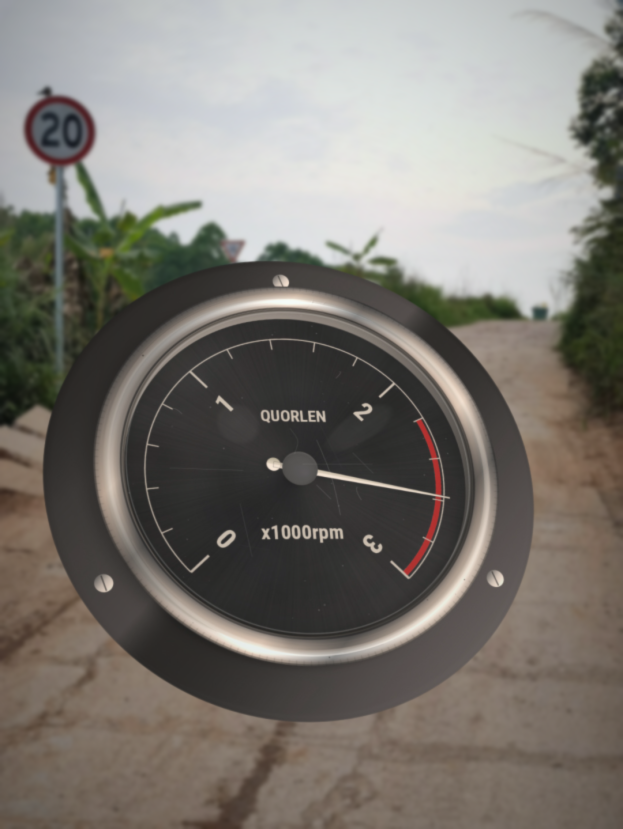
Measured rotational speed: rpm 2600
